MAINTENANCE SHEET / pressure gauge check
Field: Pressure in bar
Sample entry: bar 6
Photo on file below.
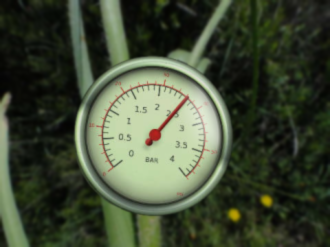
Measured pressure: bar 2.5
